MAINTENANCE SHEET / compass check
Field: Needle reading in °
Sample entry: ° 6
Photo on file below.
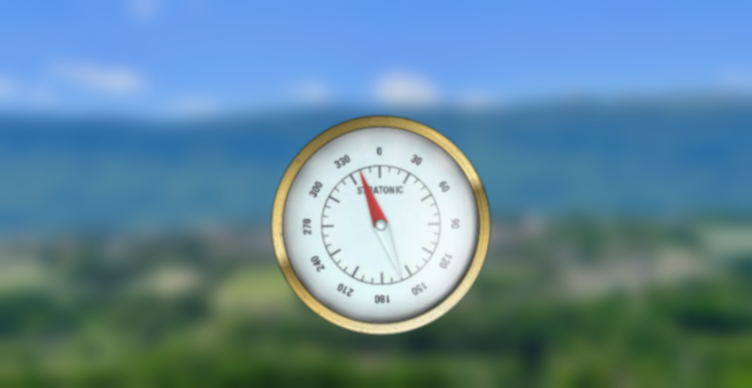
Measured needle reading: ° 340
